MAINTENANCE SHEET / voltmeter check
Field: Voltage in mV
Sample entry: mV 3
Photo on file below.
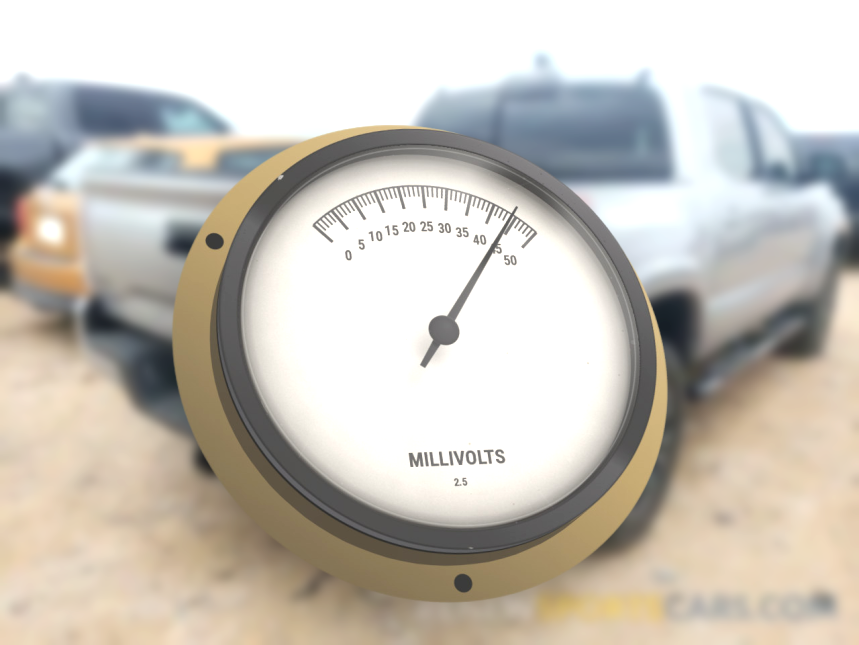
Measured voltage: mV 44
